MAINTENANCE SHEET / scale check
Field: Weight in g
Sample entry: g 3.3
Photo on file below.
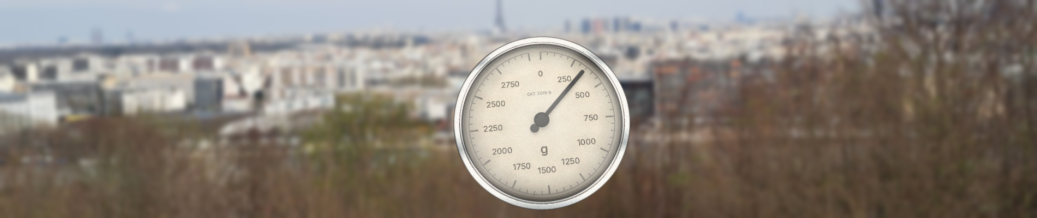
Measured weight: g 350
